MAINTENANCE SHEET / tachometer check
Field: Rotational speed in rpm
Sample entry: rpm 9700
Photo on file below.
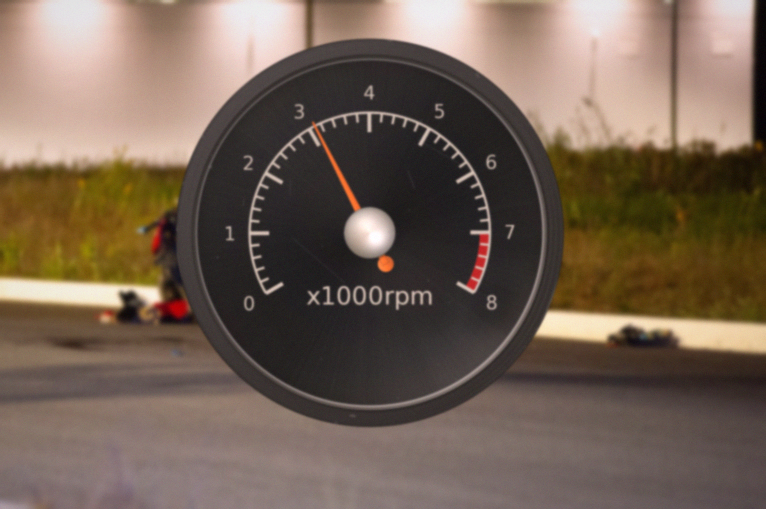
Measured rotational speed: rpm 3100
